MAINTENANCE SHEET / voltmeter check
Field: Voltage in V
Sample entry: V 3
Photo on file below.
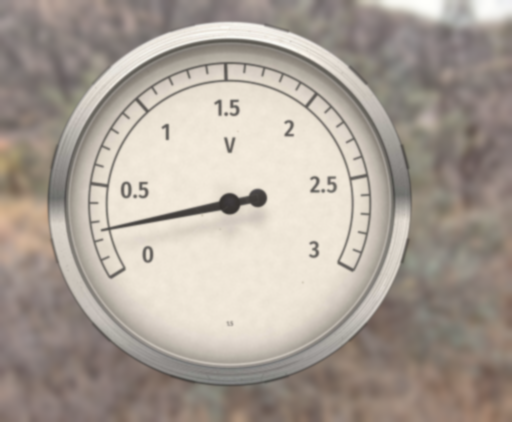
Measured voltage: V 0.25
